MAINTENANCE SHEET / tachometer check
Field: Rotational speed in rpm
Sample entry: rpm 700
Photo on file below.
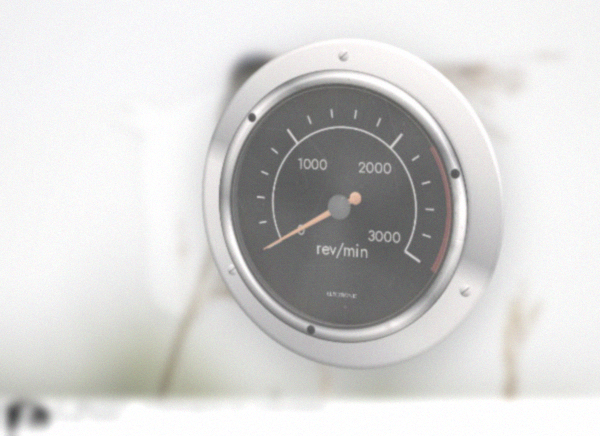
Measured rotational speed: rpm 0
